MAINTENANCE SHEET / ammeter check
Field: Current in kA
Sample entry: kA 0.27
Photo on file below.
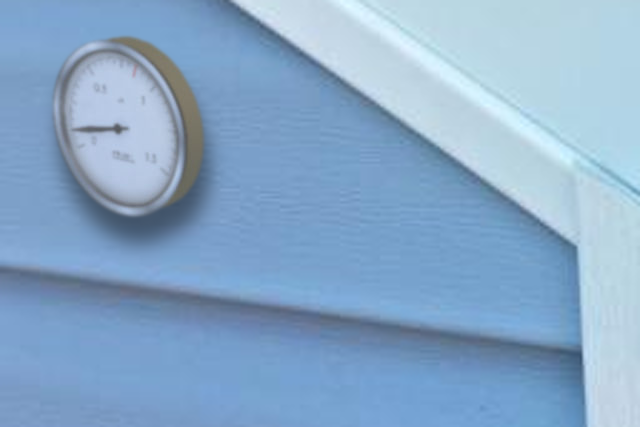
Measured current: kA 0.1
